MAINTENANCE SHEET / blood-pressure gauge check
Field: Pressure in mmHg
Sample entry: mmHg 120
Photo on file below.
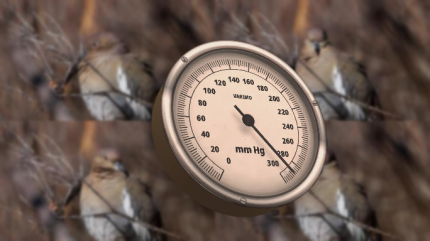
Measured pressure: mmHg 290
